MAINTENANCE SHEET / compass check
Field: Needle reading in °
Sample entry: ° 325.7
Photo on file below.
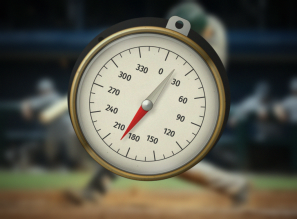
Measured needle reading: ° 195
